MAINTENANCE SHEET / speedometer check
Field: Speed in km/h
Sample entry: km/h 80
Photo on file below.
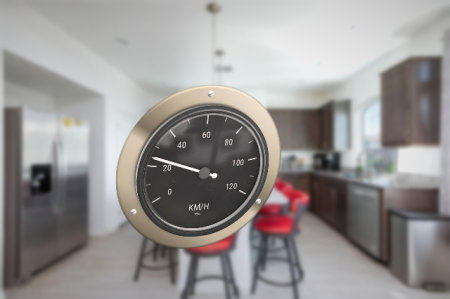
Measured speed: km/h 25
